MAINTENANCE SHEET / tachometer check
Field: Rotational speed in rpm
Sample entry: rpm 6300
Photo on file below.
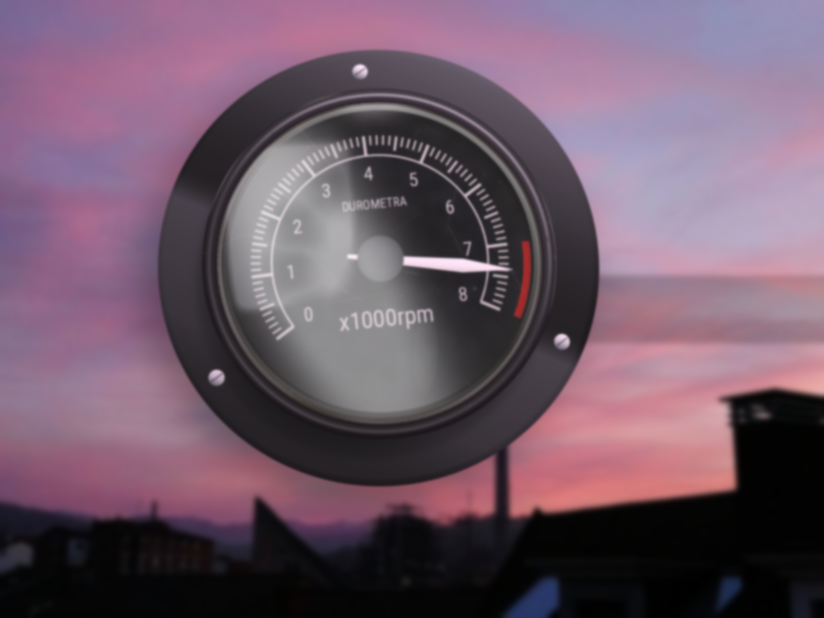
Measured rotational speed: rpm 7400
